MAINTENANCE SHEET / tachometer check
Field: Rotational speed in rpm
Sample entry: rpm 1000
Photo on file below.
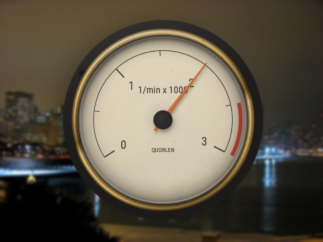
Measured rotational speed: rpm 2000
